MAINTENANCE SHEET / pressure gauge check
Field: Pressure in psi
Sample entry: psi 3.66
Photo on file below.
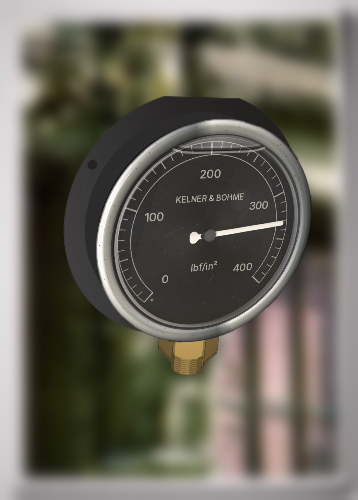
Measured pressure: psi 330
